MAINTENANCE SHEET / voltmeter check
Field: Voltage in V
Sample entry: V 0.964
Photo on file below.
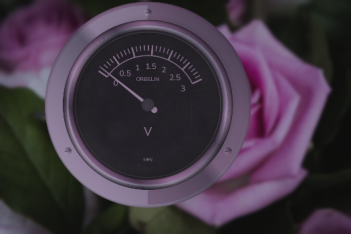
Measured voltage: V 0.1
